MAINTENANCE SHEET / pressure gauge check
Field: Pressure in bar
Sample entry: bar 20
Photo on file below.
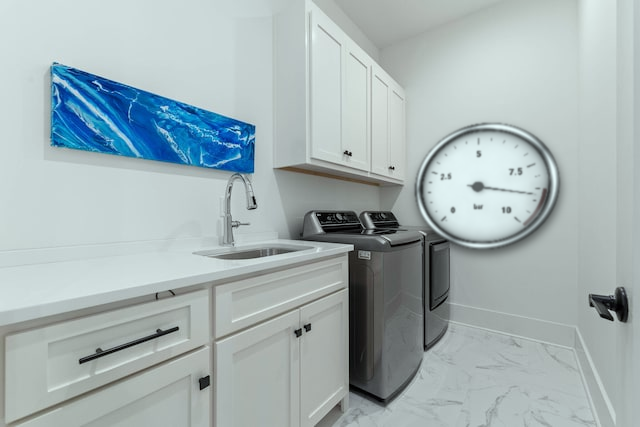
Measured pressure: bar 8.75
